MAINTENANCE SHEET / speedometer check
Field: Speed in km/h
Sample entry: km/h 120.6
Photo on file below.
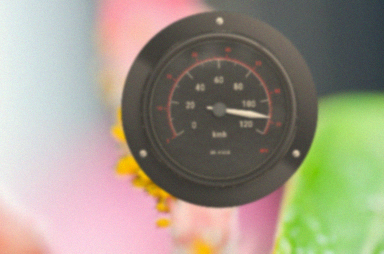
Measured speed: km/h 110
